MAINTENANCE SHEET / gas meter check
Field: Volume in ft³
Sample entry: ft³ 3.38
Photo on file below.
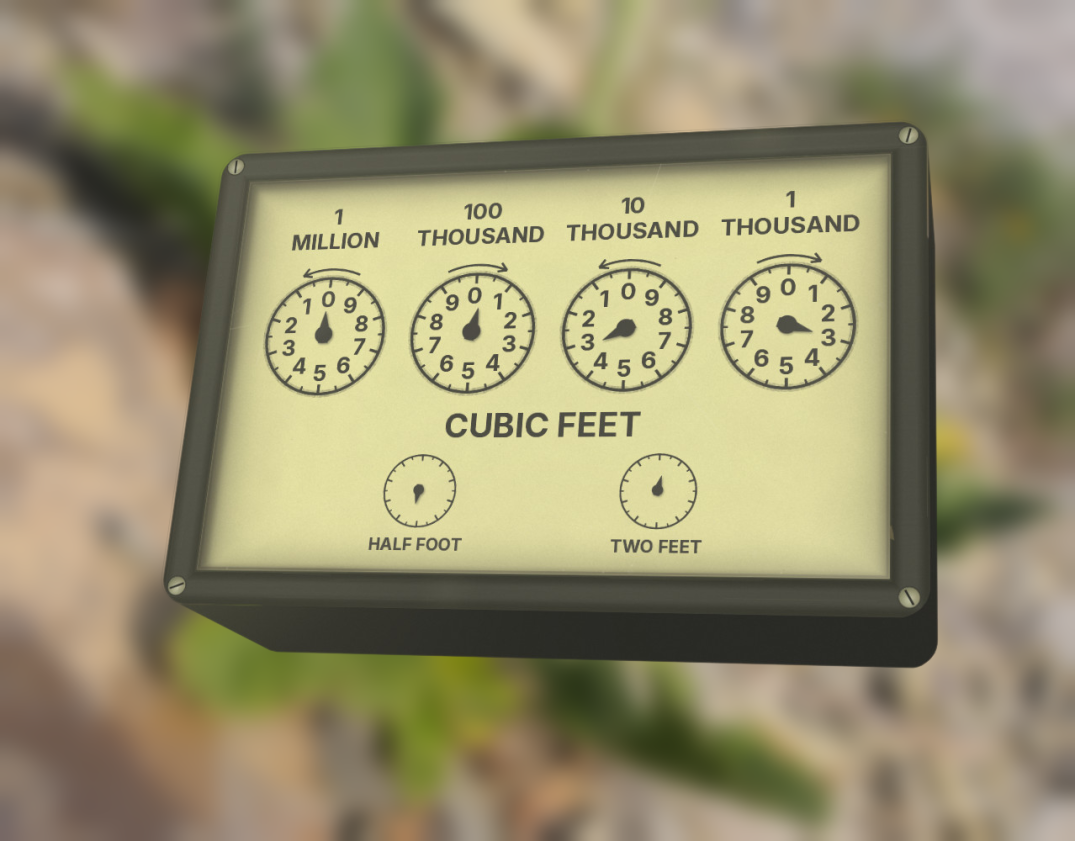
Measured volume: ft³ 3300
